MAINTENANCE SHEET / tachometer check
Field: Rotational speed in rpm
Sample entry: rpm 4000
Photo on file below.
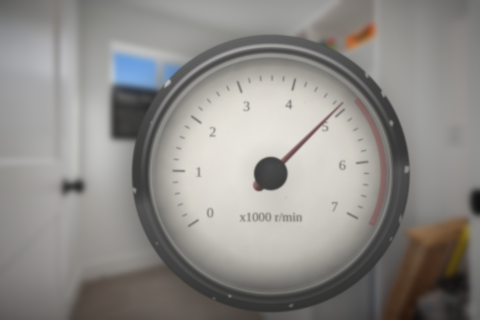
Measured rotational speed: rpm 4900
